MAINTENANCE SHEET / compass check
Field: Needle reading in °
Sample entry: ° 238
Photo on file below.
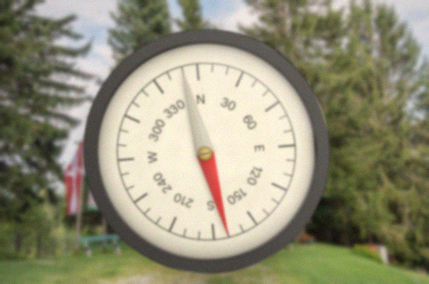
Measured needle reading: ° 170
